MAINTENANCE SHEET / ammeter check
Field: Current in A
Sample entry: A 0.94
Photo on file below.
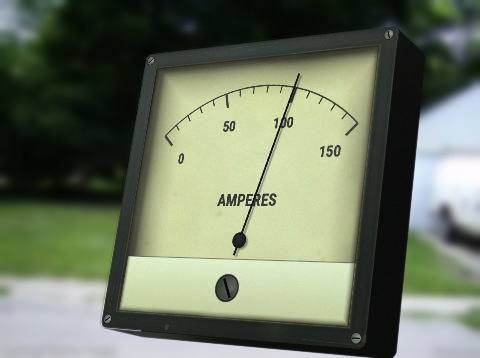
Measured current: A 100
